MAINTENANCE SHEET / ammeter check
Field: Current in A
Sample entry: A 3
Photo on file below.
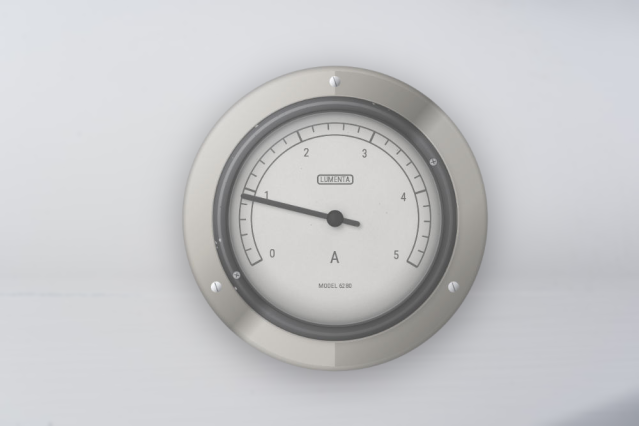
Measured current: A 0.9
